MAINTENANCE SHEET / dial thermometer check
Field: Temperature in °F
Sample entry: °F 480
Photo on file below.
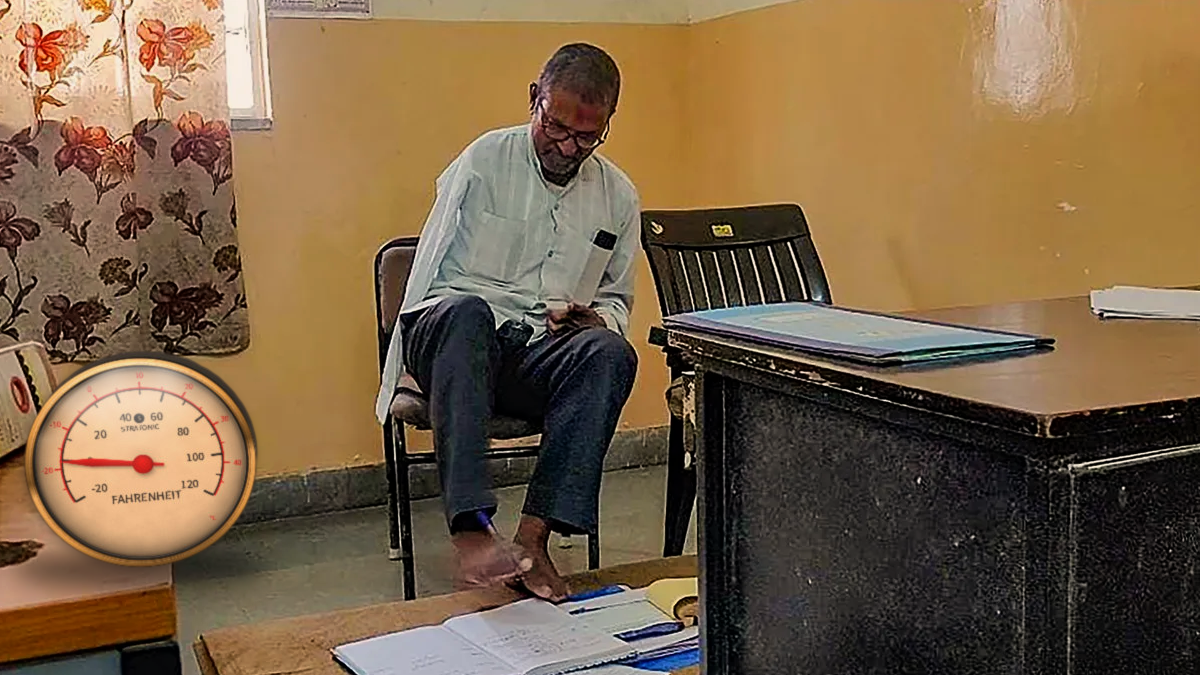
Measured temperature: °F 0
